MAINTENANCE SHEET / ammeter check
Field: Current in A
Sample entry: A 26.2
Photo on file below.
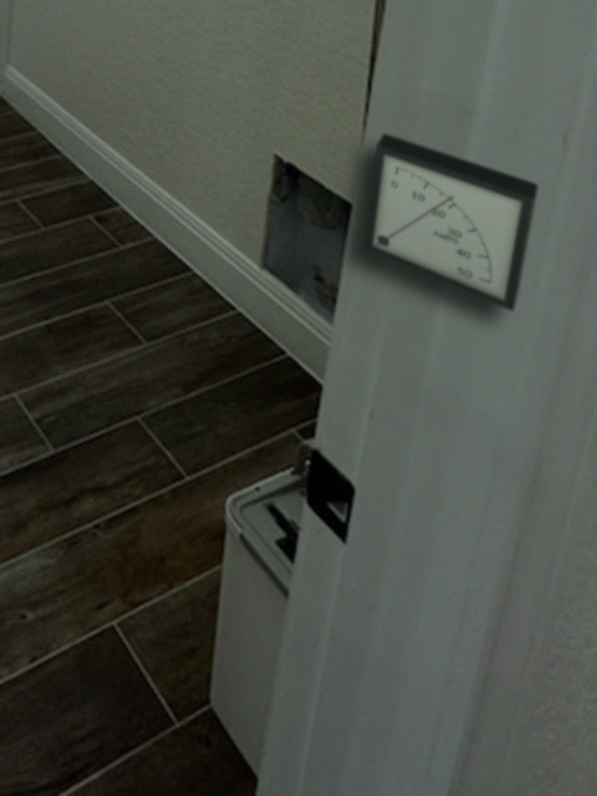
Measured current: A 17.5
